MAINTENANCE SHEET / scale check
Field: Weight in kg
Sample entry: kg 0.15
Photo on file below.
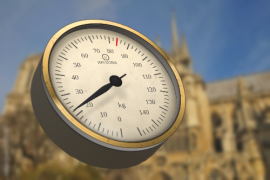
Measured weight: kg 22
